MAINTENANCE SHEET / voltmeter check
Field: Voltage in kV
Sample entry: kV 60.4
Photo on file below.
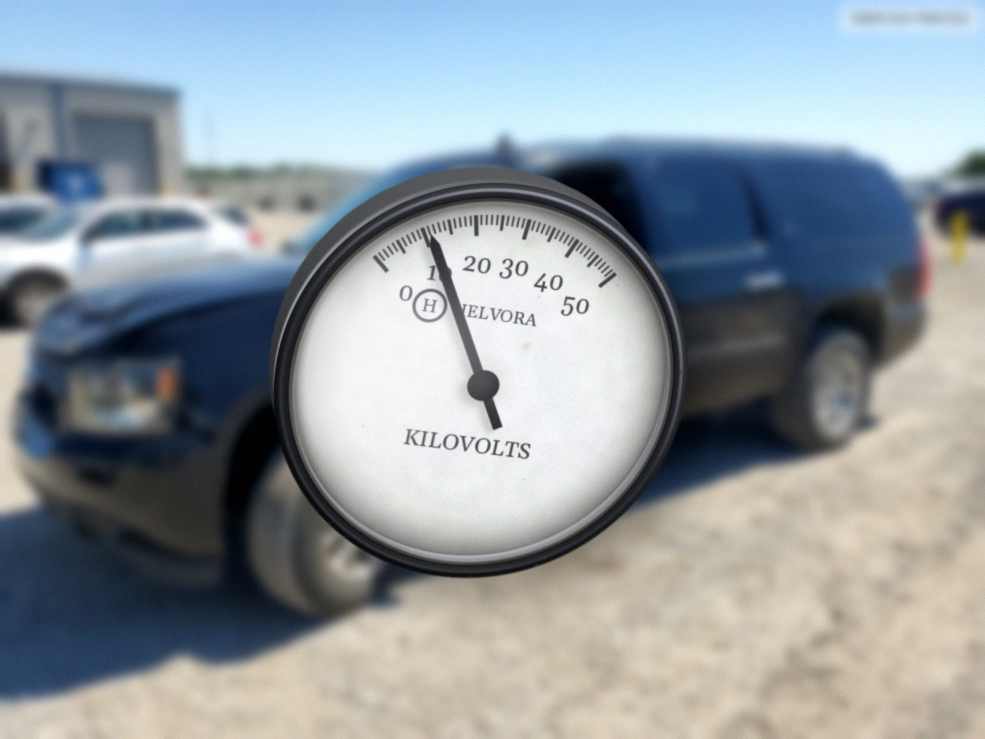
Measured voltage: kV 11
